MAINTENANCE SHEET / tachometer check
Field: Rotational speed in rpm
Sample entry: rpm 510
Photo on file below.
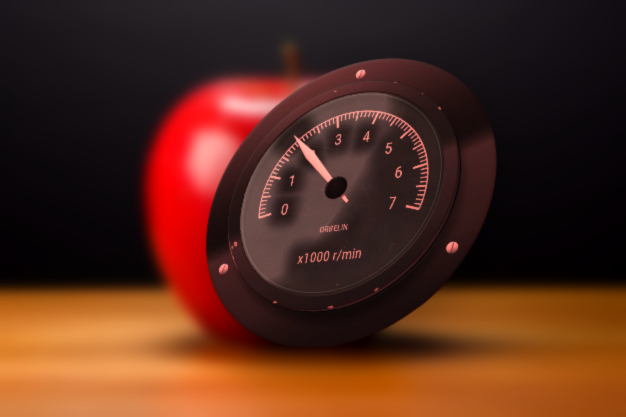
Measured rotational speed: rpm 2000
